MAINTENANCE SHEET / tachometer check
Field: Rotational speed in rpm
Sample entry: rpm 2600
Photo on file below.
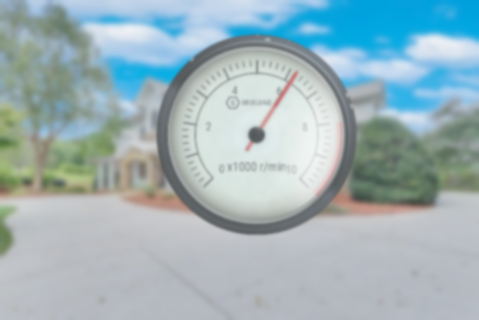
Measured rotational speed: rpm 6200
